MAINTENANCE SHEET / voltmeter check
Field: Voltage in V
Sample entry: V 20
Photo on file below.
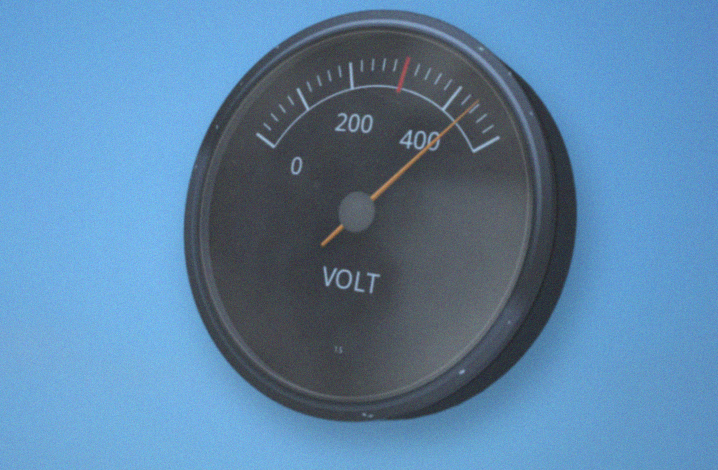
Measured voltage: V 440
